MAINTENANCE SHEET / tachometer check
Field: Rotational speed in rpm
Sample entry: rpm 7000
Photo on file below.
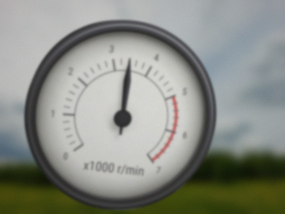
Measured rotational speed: rpm 3400
